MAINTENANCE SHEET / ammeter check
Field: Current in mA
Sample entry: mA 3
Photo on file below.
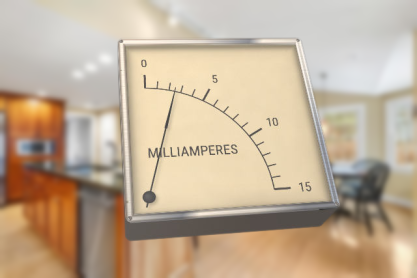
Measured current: mA 2.5
